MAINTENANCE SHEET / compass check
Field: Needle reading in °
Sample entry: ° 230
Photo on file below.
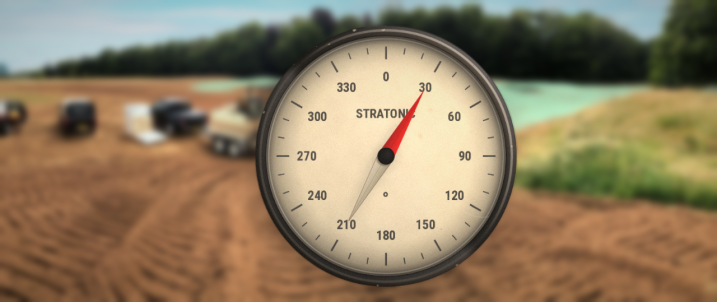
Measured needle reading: ° 30
